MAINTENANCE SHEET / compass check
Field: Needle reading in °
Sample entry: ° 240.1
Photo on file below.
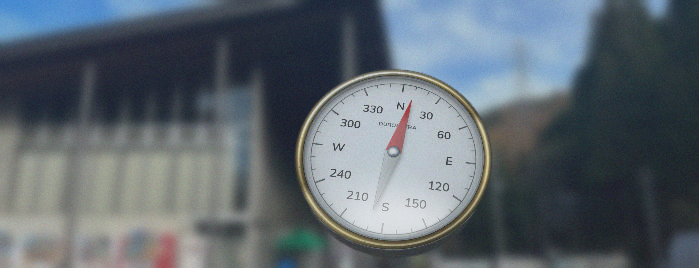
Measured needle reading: ° 10
